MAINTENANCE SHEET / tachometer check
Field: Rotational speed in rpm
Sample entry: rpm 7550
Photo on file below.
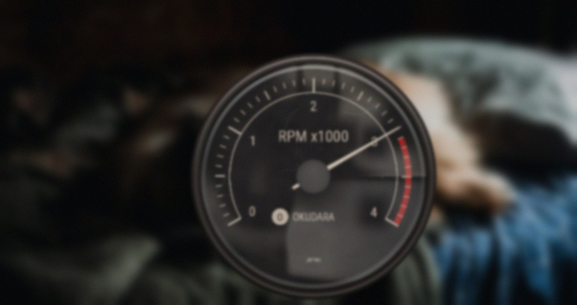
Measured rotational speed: rpm 3000
